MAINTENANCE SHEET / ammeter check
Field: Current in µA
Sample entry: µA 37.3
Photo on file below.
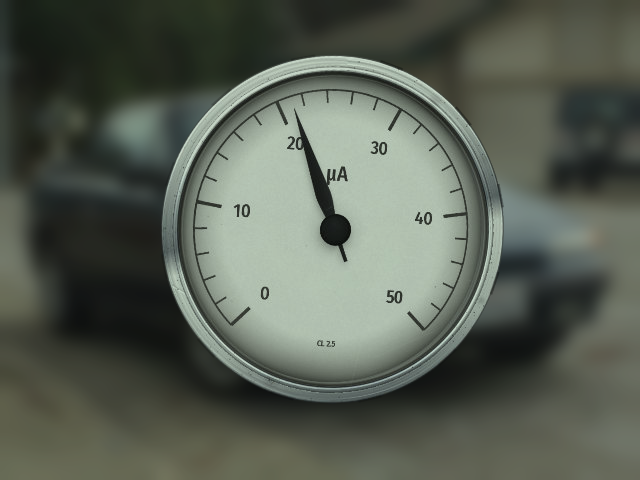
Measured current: µA 21
